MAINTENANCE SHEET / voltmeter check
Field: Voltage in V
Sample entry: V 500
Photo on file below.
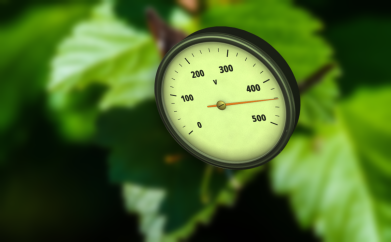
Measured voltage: V 440
